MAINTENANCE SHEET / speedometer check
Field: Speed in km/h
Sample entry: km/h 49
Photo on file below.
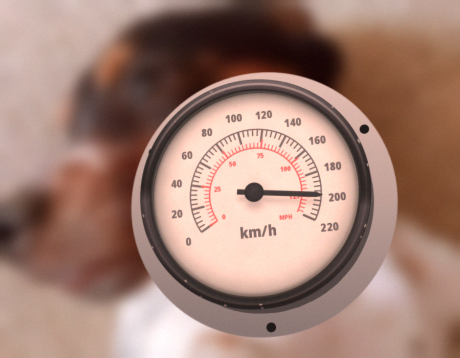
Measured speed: km/h 200
